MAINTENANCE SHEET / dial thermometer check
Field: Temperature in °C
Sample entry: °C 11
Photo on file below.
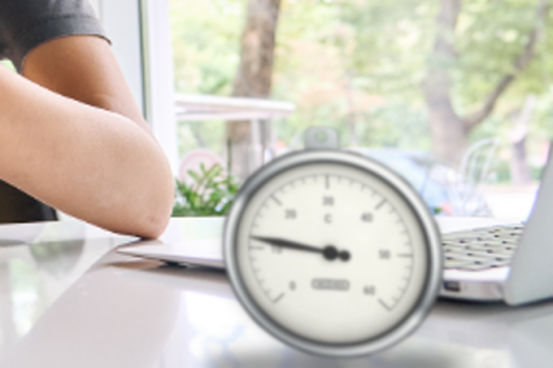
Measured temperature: °C 12
